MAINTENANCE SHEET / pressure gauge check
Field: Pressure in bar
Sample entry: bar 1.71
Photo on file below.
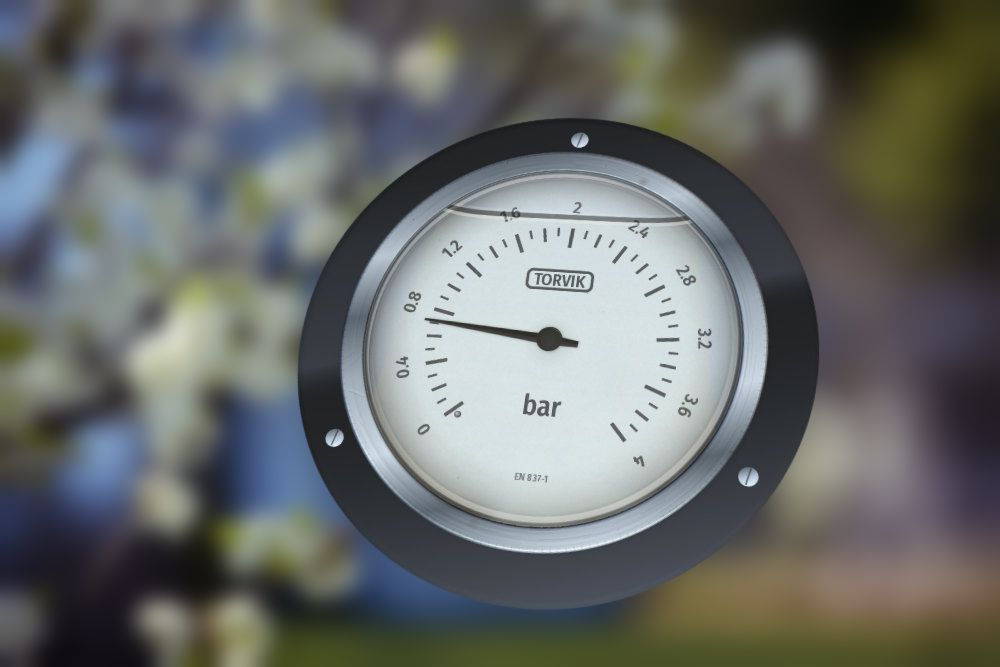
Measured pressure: bar 0.7
